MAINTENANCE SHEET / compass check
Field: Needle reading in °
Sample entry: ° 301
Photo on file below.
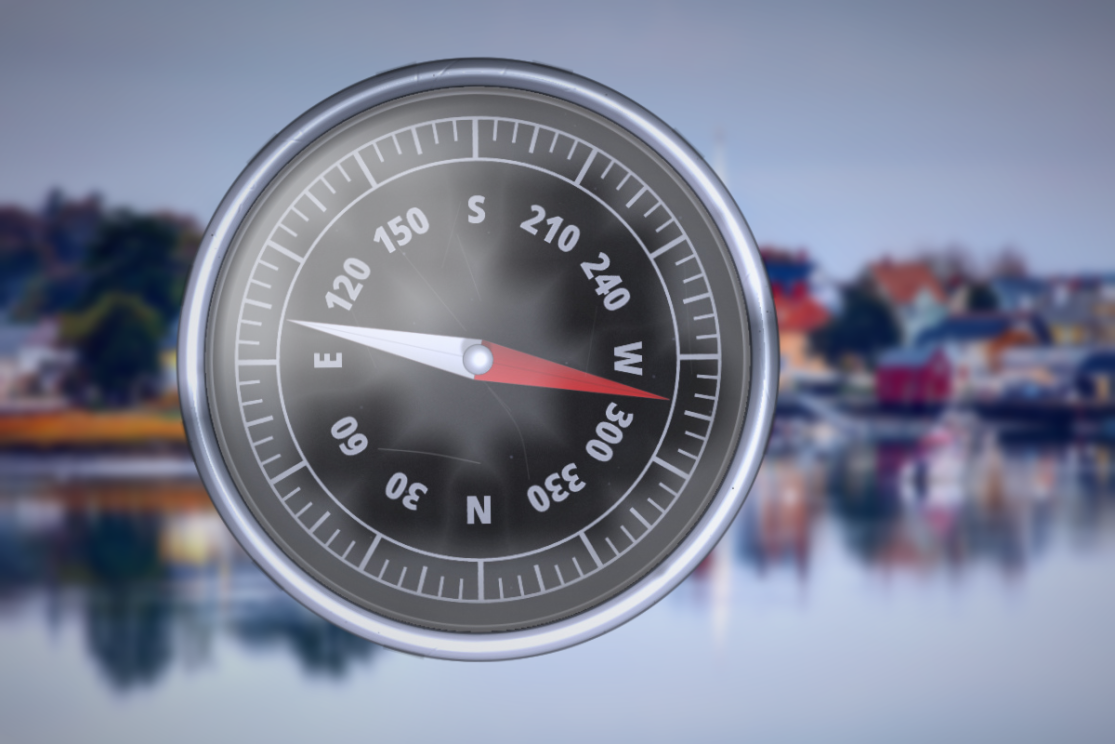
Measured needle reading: ° 282.5
